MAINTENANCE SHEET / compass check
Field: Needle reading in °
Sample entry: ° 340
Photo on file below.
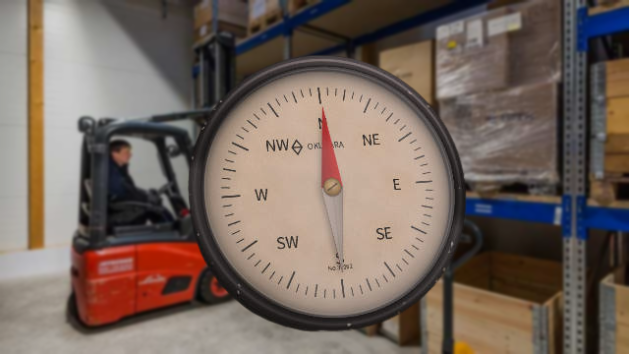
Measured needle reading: ° 0
